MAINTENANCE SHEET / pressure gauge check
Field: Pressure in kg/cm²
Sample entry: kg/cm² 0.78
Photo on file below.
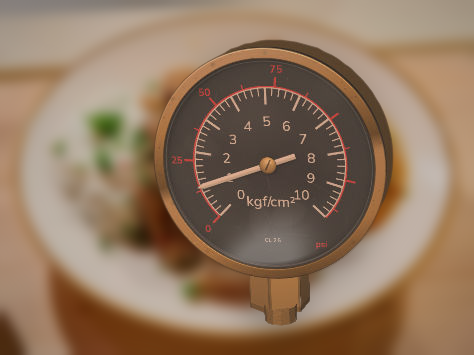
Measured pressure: kg/cm² 1
